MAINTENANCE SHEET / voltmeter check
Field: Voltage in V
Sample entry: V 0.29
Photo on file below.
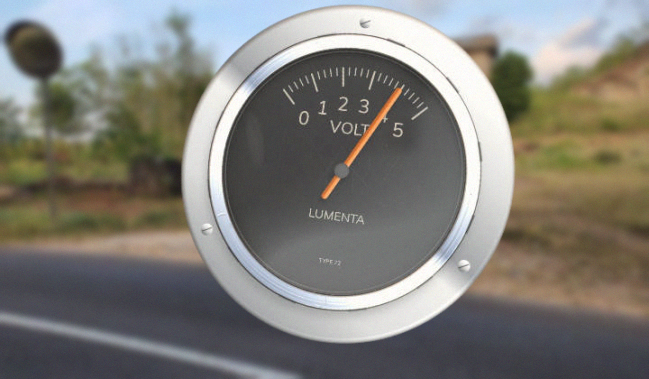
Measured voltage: V 4
